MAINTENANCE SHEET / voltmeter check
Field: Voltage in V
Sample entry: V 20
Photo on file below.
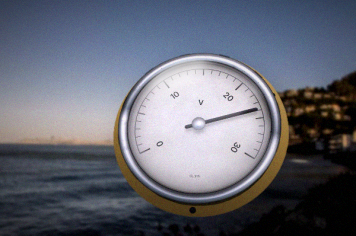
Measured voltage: V 24
